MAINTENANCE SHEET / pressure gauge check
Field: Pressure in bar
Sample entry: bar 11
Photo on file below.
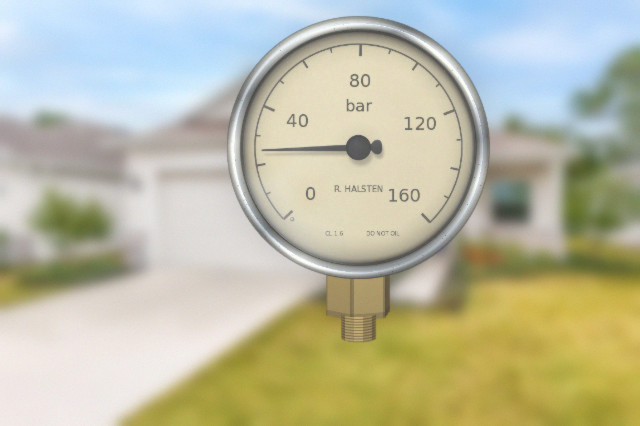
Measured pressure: bar 25
